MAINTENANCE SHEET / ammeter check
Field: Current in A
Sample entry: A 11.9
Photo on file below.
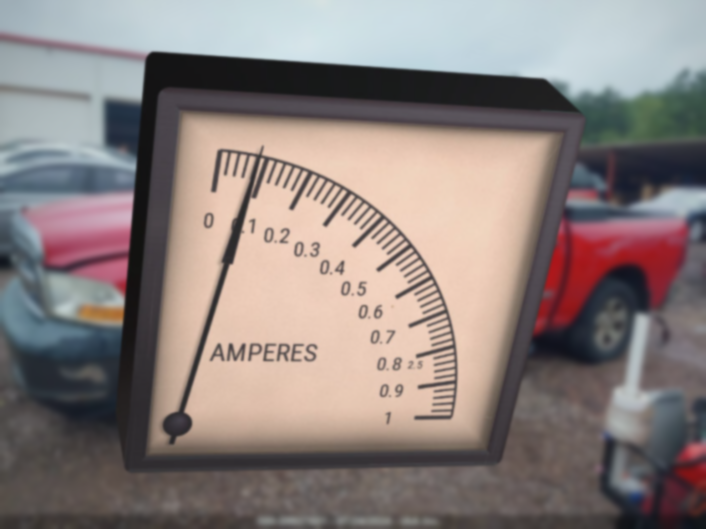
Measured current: A 0.08
